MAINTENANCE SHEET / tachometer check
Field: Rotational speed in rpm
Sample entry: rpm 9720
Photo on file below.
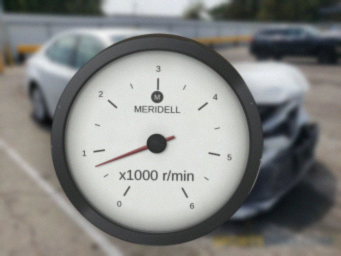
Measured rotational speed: rpm 750
